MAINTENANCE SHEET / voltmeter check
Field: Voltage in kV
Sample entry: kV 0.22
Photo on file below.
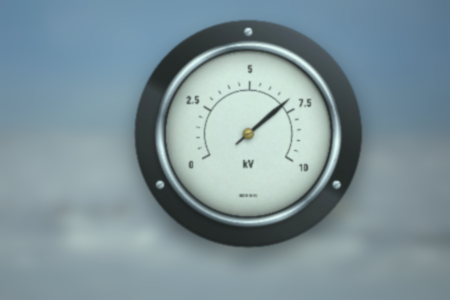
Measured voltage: kV 7
